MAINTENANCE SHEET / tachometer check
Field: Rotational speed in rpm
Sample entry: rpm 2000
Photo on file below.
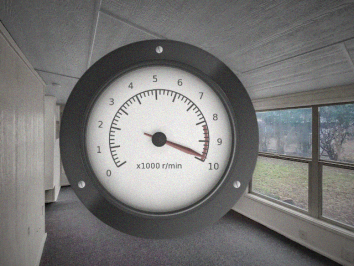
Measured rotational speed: rpm 9800
